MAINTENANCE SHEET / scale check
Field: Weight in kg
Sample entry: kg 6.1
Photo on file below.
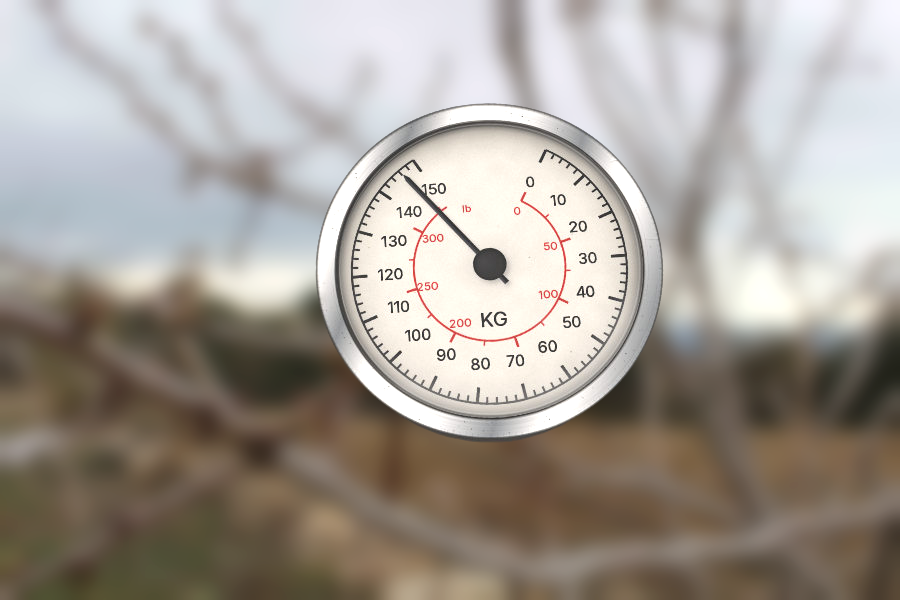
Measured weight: kg 146
